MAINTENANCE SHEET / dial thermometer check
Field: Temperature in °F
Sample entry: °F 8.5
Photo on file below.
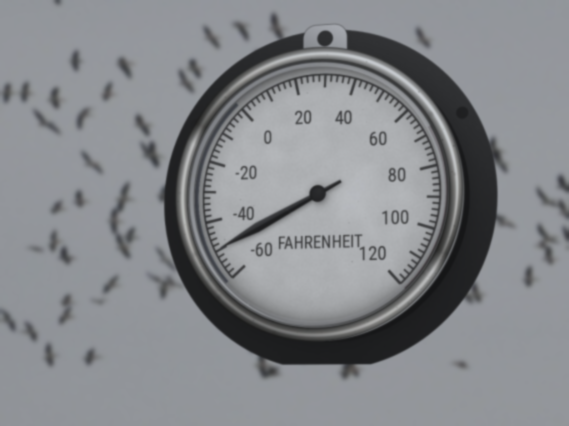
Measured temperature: °F -50
